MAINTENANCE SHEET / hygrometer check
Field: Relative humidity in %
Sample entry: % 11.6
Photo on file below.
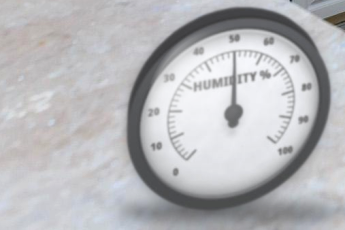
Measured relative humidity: % 50
